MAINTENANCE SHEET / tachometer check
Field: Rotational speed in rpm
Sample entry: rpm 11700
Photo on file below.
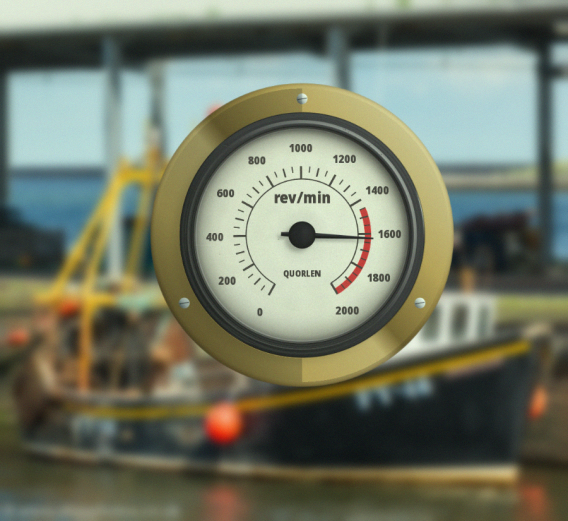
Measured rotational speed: rpm 1625
